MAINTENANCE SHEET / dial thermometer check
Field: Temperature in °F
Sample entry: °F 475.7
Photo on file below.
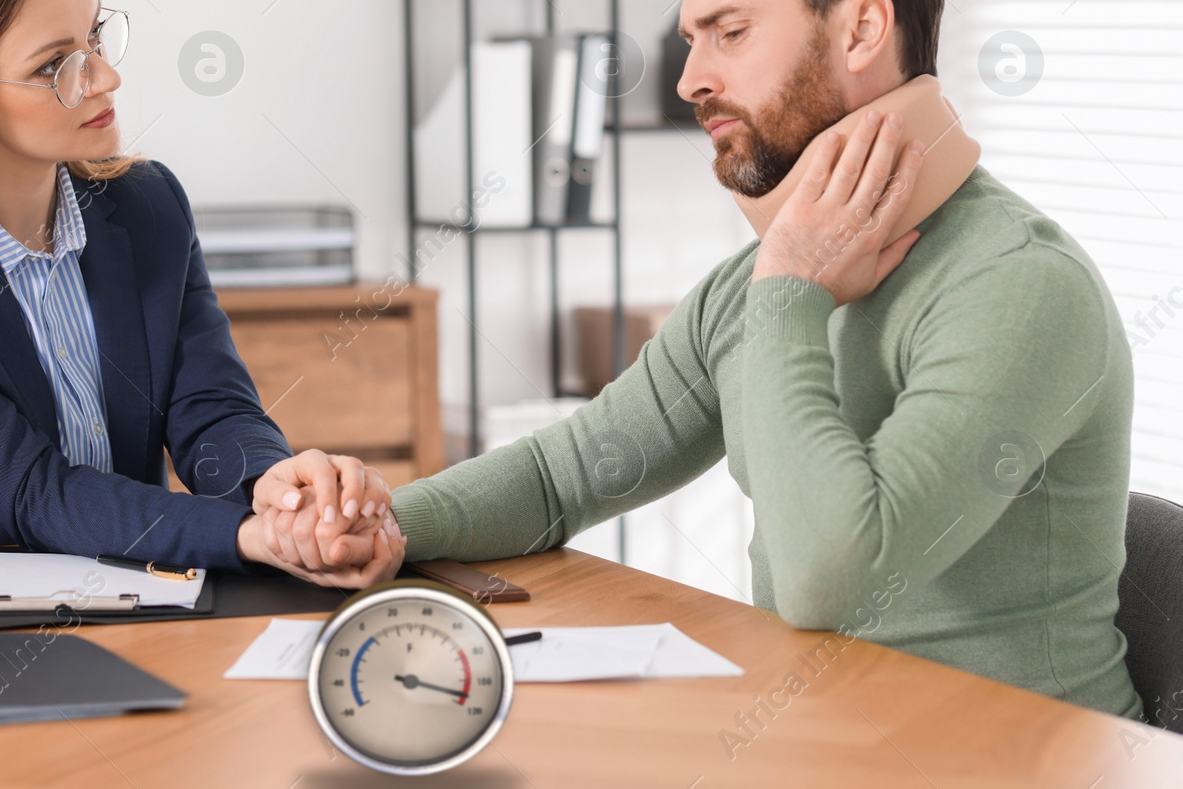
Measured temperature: °F 110
